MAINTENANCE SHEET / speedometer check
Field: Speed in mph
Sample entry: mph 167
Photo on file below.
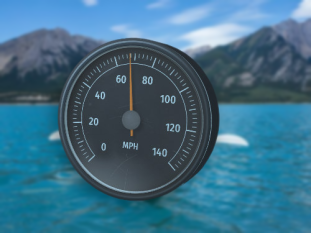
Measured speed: mph 68
